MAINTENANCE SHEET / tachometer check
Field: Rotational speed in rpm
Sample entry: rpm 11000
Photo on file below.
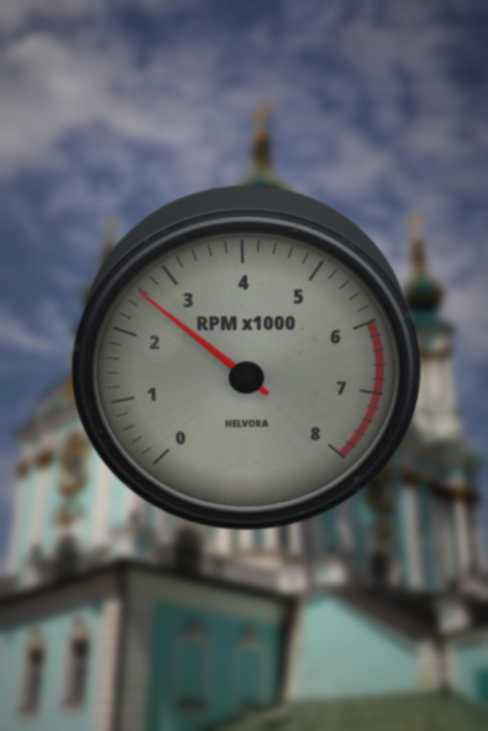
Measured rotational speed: rpm 2600
